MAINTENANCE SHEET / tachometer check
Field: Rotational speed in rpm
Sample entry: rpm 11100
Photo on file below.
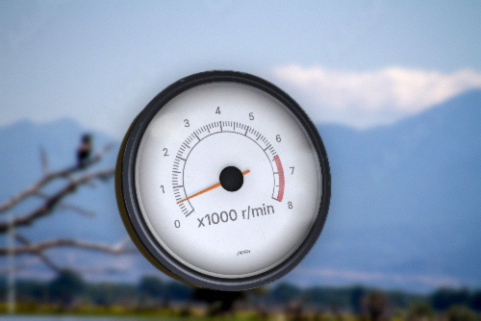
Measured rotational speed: rpm 500
